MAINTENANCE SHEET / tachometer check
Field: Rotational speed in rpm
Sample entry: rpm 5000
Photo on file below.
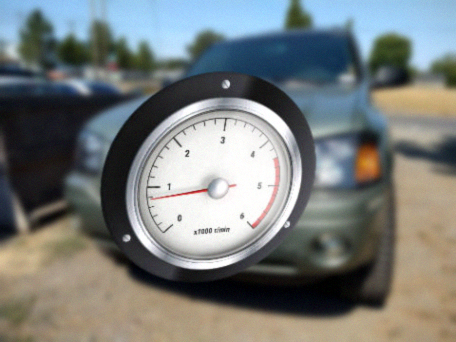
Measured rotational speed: rpm 800
